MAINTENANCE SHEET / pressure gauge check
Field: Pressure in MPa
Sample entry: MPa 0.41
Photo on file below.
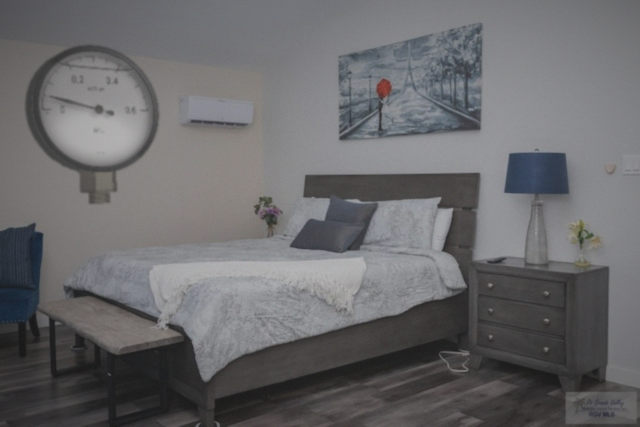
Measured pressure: MPa 0.05
